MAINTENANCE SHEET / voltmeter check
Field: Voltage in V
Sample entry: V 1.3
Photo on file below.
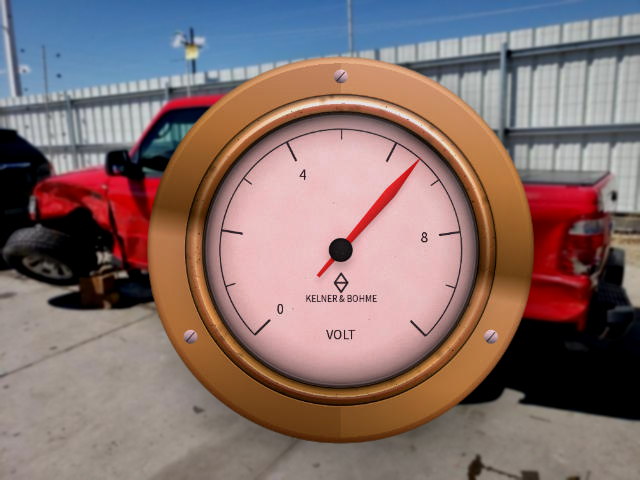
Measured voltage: V 6.5
